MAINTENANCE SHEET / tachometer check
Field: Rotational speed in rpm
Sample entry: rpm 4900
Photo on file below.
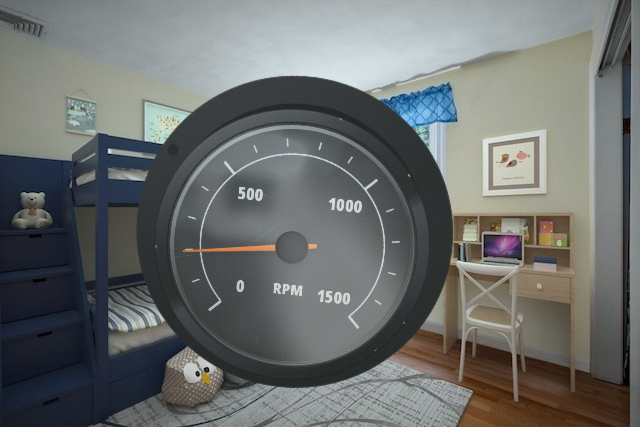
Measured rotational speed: rpm 200
